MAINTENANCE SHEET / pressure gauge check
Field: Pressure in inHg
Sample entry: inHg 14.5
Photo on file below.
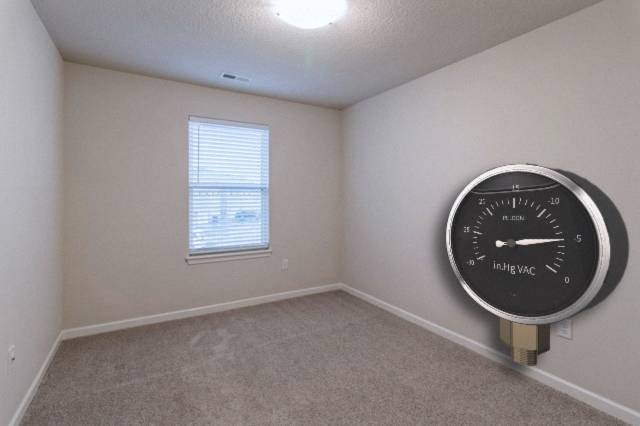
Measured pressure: inHg -5
